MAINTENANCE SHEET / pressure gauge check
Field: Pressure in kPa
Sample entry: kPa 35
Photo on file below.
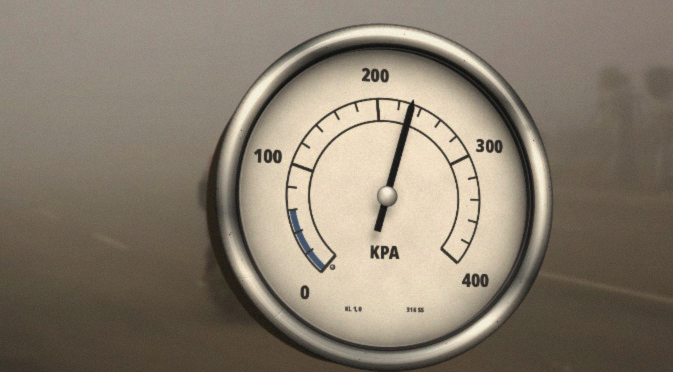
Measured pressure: kPa 230
